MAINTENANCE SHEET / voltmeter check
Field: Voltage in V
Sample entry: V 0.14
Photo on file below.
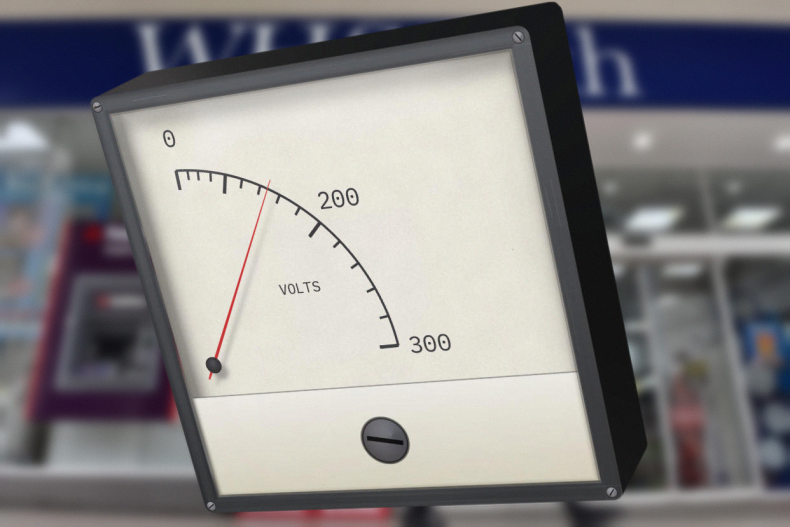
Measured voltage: V 150
